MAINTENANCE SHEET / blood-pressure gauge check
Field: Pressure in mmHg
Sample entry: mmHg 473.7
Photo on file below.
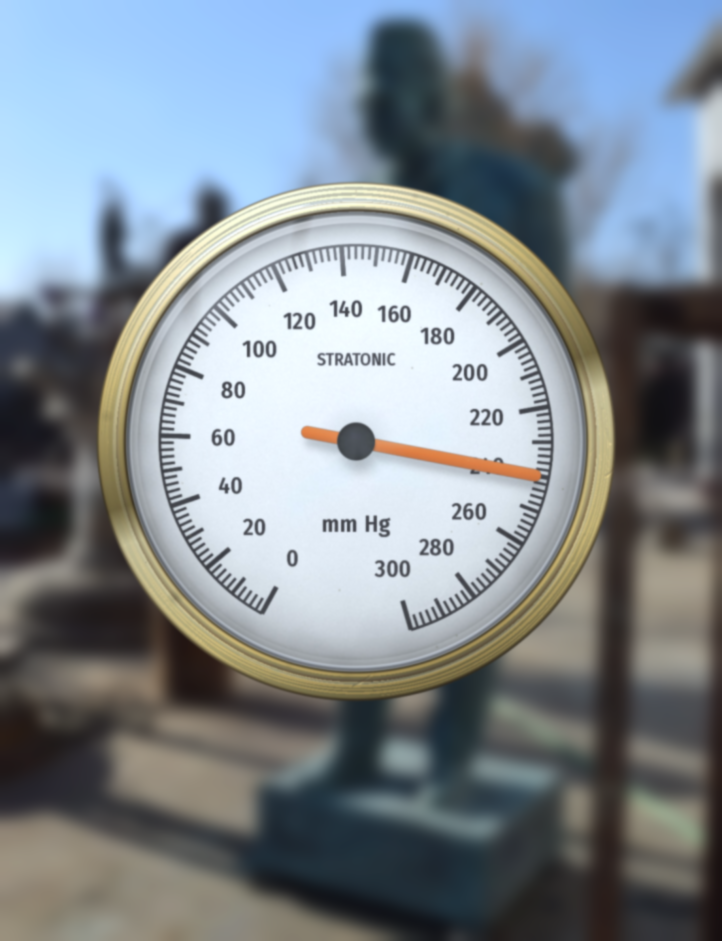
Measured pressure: mmHg 240
